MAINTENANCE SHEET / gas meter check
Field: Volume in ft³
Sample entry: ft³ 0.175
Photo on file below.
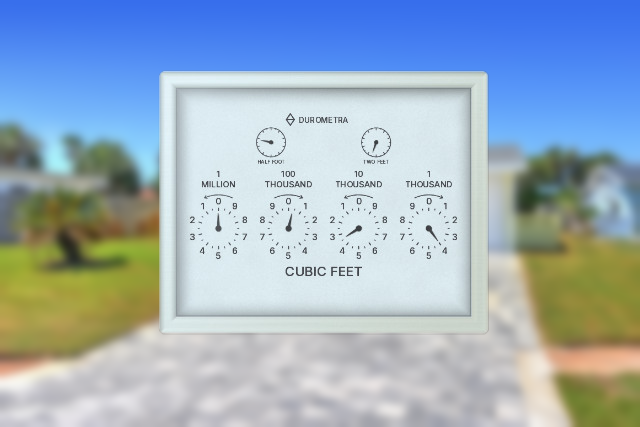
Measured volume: ft³ 3400
